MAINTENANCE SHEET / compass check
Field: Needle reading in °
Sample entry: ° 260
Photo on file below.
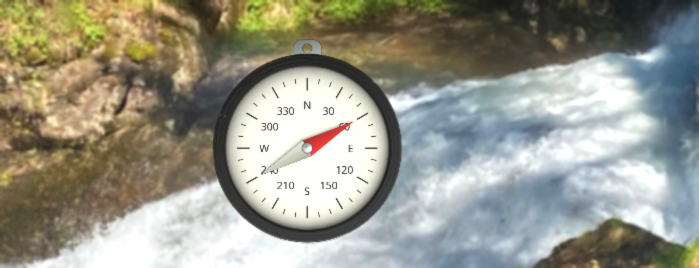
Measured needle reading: ° 60
